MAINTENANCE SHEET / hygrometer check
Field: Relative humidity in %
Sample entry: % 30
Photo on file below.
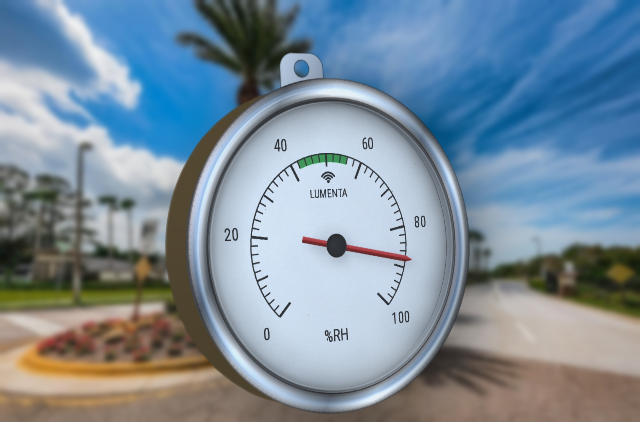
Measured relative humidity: % 88
